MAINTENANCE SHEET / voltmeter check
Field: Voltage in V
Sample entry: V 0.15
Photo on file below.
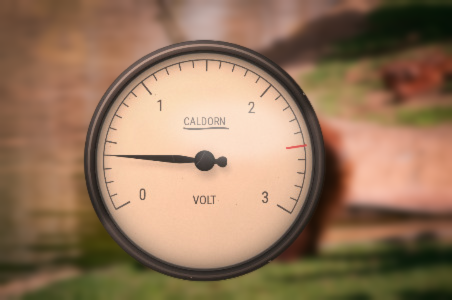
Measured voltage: V 0.4
